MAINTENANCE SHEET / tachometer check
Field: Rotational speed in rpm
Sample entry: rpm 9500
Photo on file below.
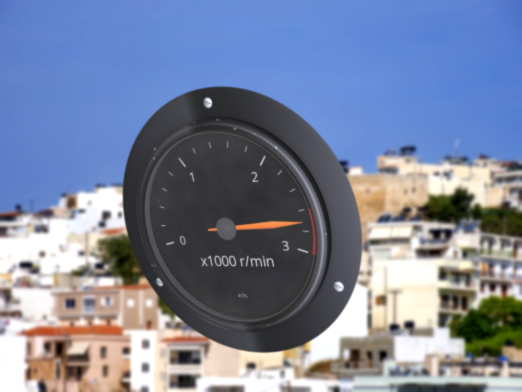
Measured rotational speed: rpm 2700
